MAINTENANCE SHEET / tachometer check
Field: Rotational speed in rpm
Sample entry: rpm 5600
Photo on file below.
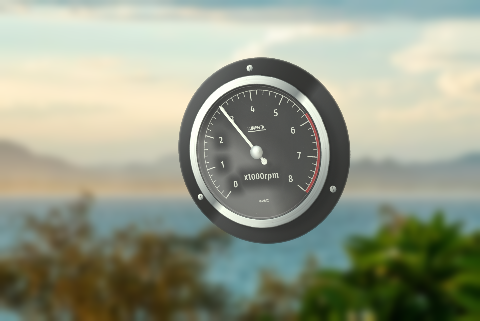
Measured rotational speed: rpm 3000
